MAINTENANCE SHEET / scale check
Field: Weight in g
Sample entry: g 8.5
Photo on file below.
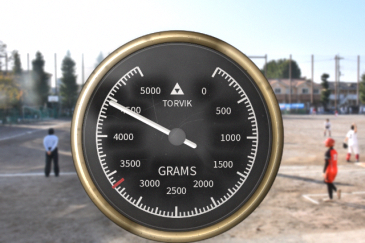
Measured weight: g 4450
